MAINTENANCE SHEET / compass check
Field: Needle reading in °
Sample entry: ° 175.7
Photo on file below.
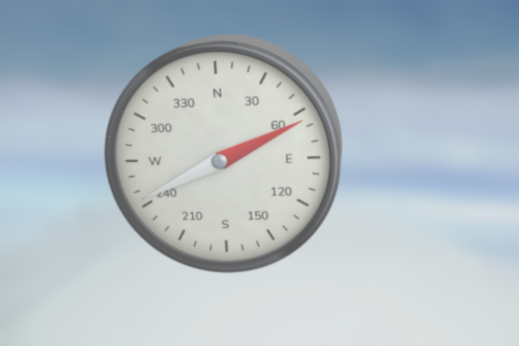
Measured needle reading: ° 65
